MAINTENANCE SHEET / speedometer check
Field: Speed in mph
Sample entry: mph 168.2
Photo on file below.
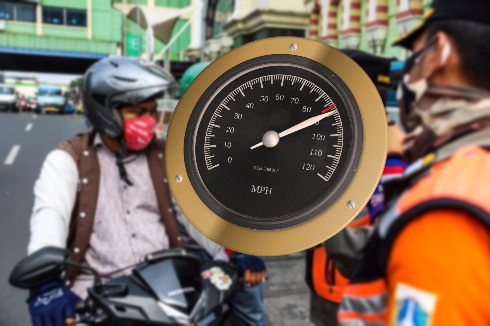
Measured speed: mph 90
